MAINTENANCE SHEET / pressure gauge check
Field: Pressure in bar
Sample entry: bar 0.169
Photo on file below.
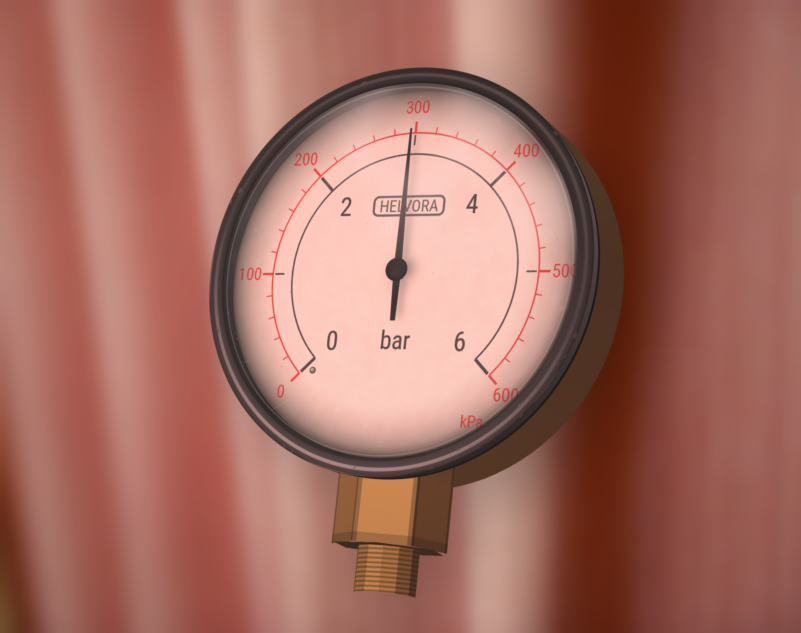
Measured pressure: bar 3
